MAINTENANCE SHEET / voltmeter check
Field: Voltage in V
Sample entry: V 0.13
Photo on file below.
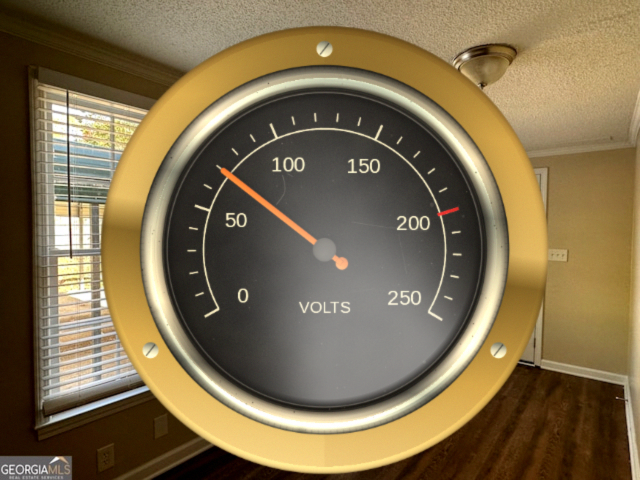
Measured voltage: V 70
